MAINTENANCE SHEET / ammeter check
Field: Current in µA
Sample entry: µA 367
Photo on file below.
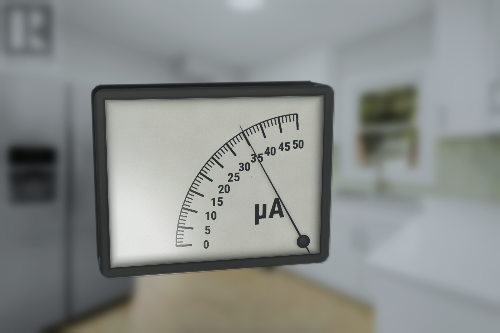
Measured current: µA 35
